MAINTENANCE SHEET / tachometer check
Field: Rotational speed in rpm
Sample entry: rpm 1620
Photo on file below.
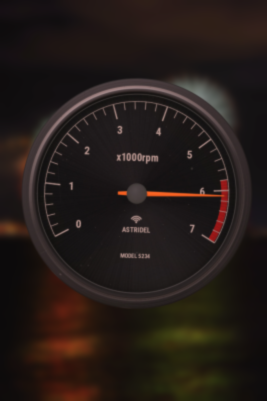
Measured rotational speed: rpm 6100
